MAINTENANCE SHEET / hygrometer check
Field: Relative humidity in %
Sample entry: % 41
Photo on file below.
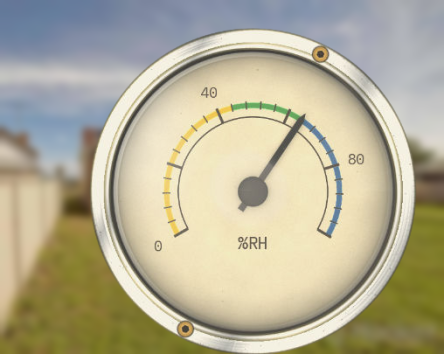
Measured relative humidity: % 64
